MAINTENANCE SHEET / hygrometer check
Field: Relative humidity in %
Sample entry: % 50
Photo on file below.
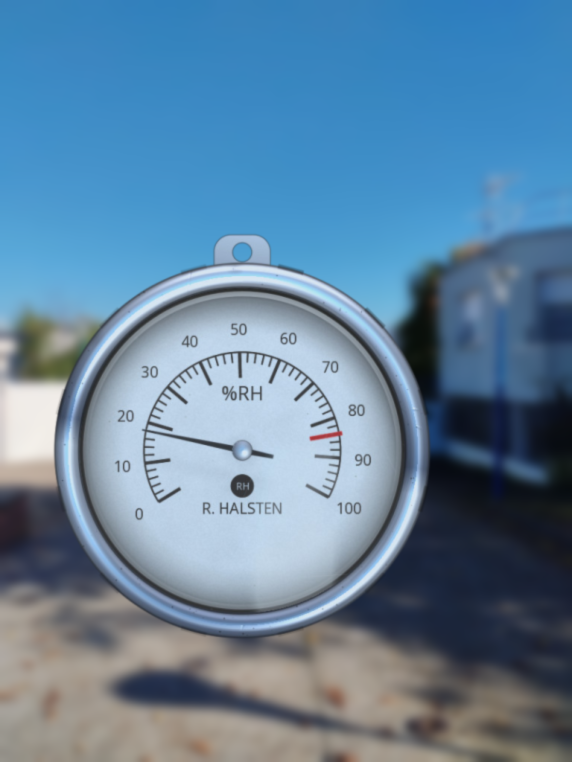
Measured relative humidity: % 18
